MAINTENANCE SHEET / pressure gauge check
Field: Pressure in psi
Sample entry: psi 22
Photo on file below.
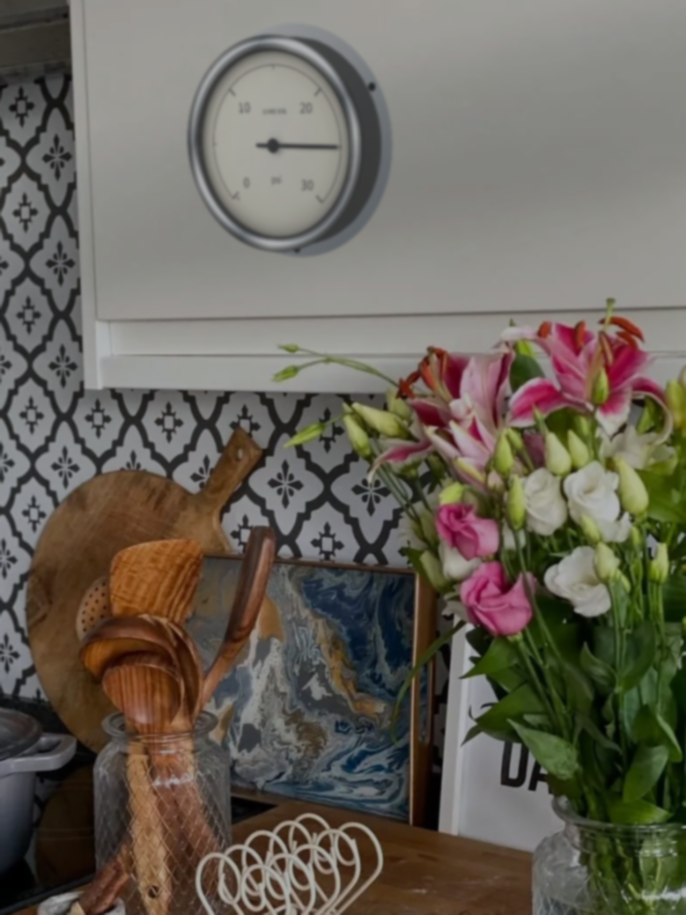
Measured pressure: psi 25
